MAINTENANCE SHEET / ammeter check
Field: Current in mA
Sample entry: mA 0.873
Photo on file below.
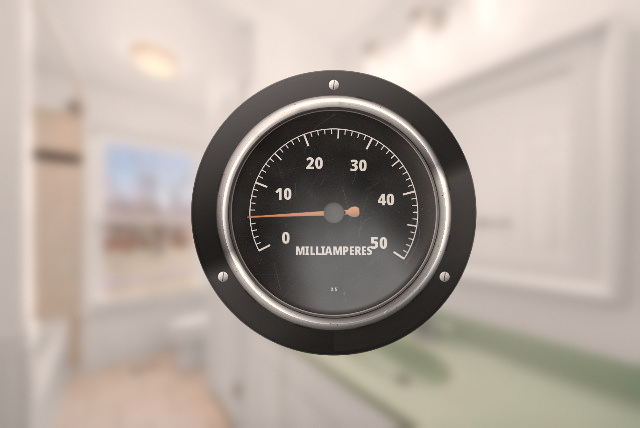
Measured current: mA 5
